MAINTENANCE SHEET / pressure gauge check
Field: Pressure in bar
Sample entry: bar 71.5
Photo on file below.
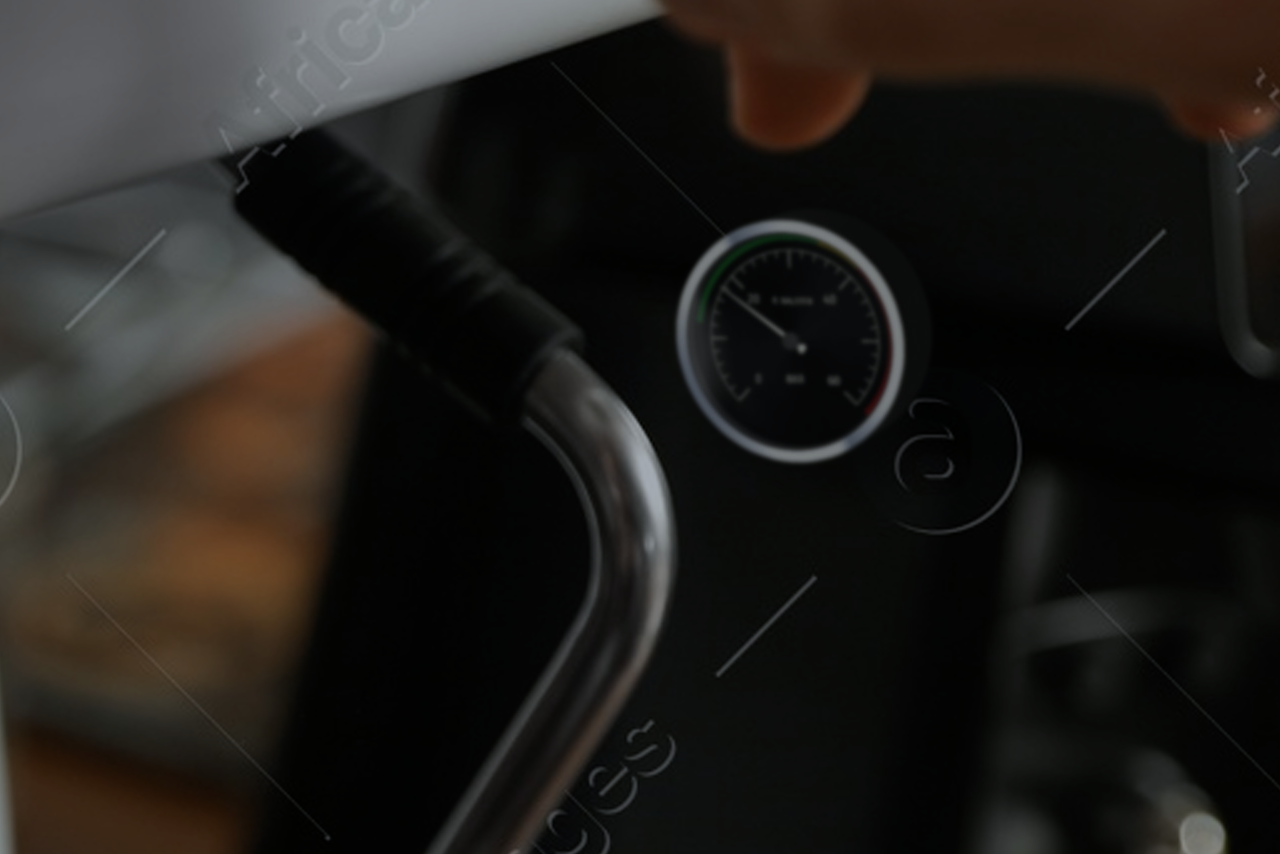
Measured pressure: bar 18
